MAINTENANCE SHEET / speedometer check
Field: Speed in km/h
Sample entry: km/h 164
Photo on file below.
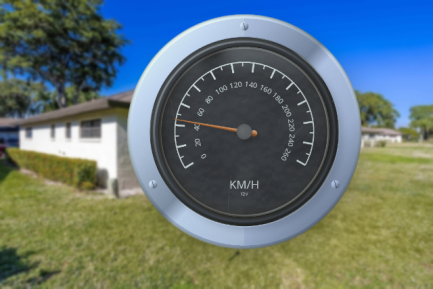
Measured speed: km/h 45
